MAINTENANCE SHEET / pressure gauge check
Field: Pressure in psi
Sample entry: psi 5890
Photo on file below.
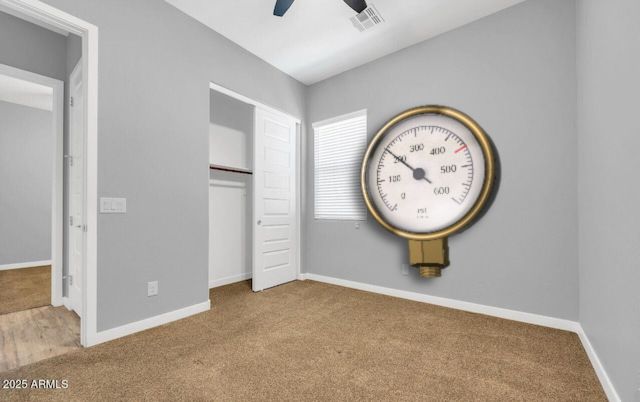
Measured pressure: psi 200
